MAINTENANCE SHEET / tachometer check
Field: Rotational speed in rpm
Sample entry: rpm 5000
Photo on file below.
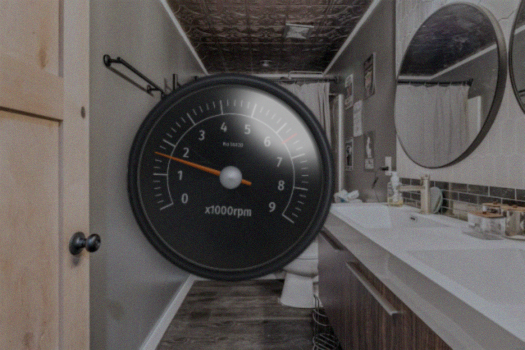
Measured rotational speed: rpm 1600
